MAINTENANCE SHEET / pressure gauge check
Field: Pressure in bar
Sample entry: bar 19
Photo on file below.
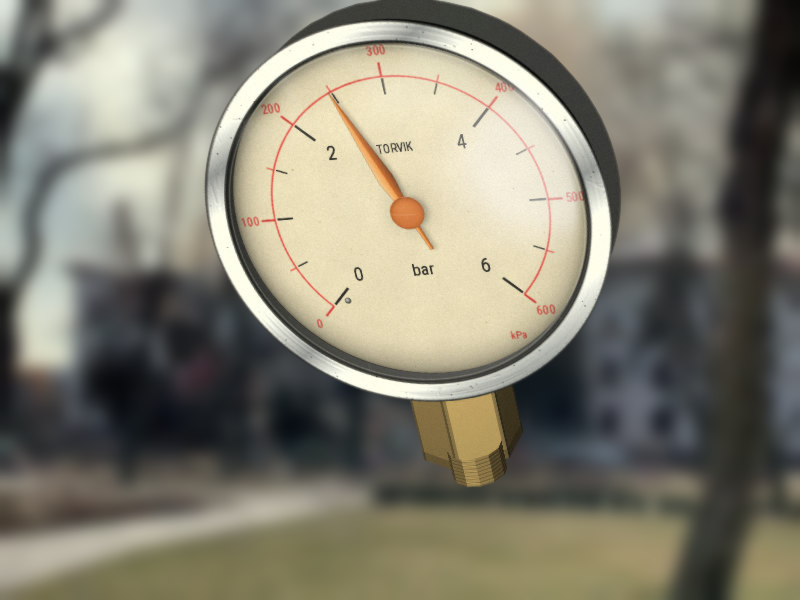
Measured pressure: bar 2.5
